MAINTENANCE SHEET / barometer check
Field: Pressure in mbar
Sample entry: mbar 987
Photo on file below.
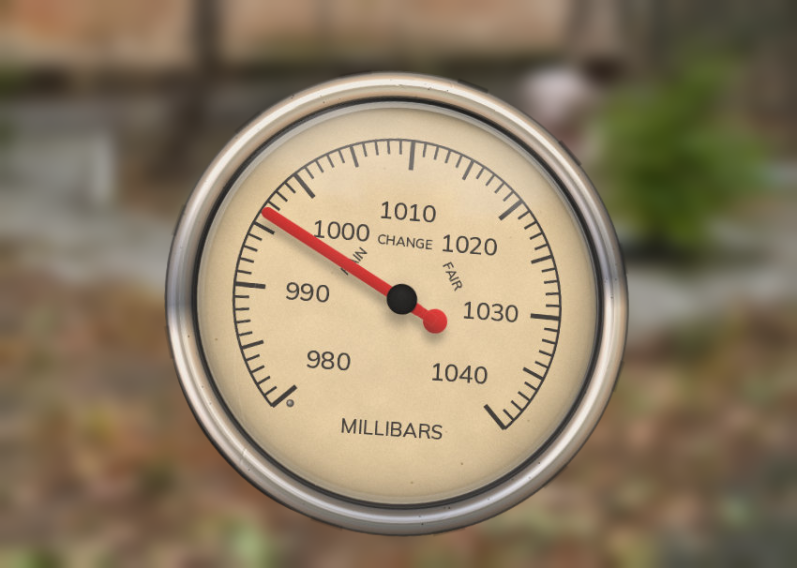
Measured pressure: mbar 996
